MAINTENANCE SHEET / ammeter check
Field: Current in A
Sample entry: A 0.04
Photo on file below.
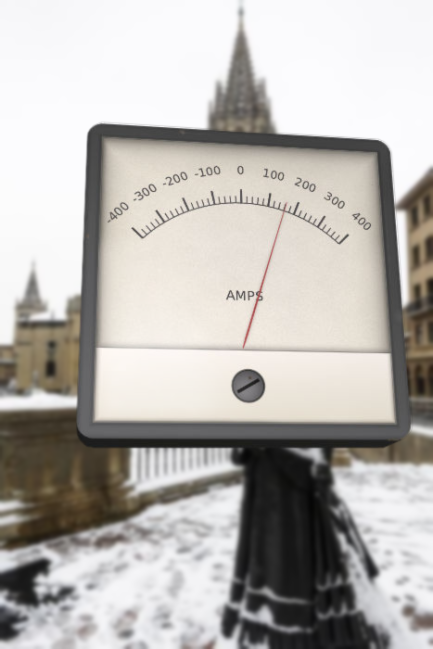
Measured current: A 160
